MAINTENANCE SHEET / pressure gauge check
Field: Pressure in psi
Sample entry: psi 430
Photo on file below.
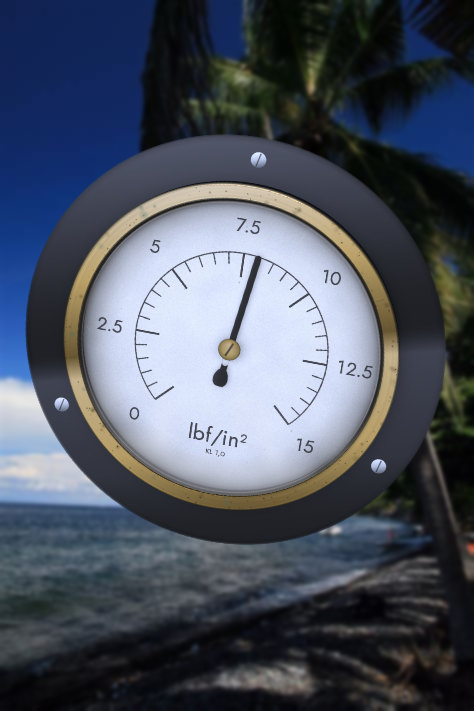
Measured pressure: psi 8
